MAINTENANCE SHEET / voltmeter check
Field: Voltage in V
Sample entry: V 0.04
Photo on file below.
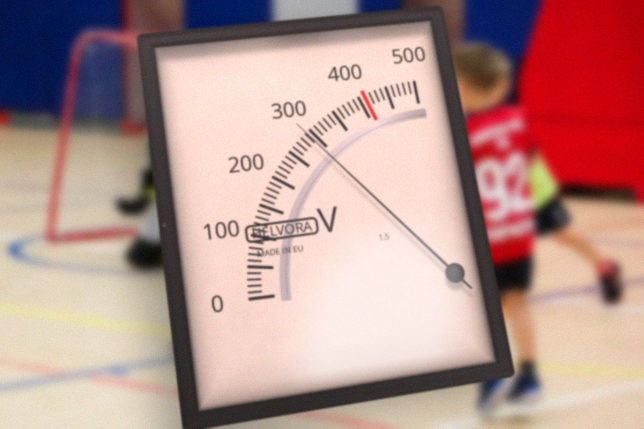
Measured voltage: V 290
